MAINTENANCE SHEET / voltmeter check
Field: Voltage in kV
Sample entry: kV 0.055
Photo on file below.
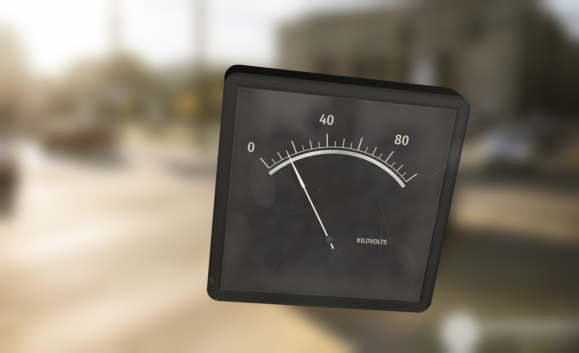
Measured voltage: kV 15
